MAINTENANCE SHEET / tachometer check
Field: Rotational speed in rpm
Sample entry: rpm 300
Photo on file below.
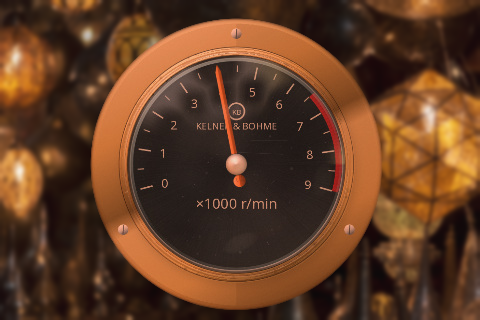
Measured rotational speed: rpm 4000
